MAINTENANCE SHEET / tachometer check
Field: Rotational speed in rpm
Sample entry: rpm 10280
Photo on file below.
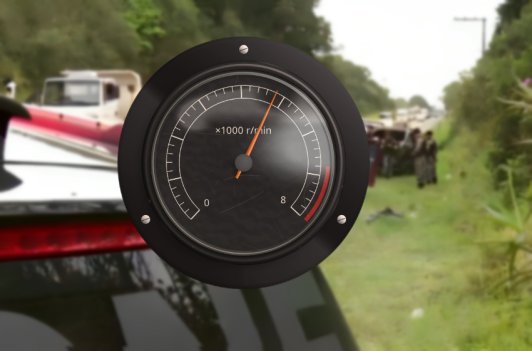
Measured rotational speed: rpm 4800
